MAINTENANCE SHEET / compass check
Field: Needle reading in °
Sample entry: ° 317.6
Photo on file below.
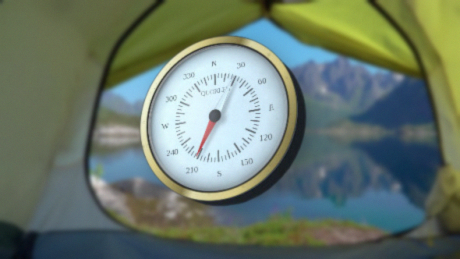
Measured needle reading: ° 210
